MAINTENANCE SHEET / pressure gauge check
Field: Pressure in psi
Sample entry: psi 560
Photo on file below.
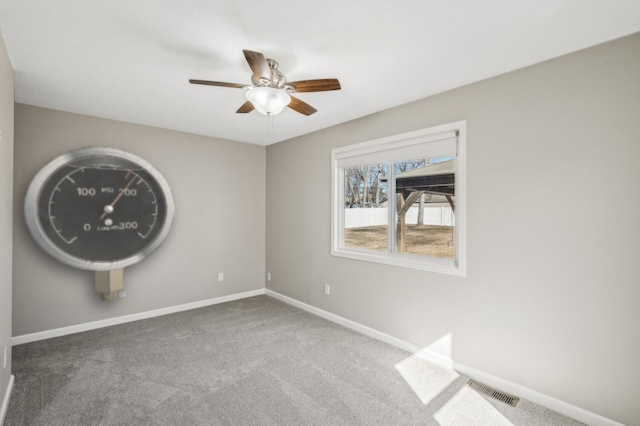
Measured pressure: psi 190
